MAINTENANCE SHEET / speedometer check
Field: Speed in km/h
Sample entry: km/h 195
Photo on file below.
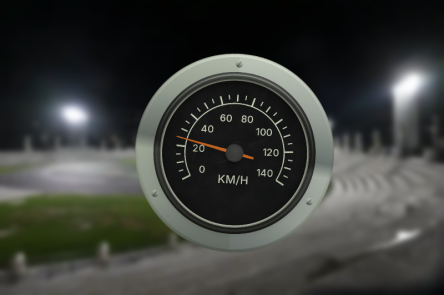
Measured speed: km/h 25
